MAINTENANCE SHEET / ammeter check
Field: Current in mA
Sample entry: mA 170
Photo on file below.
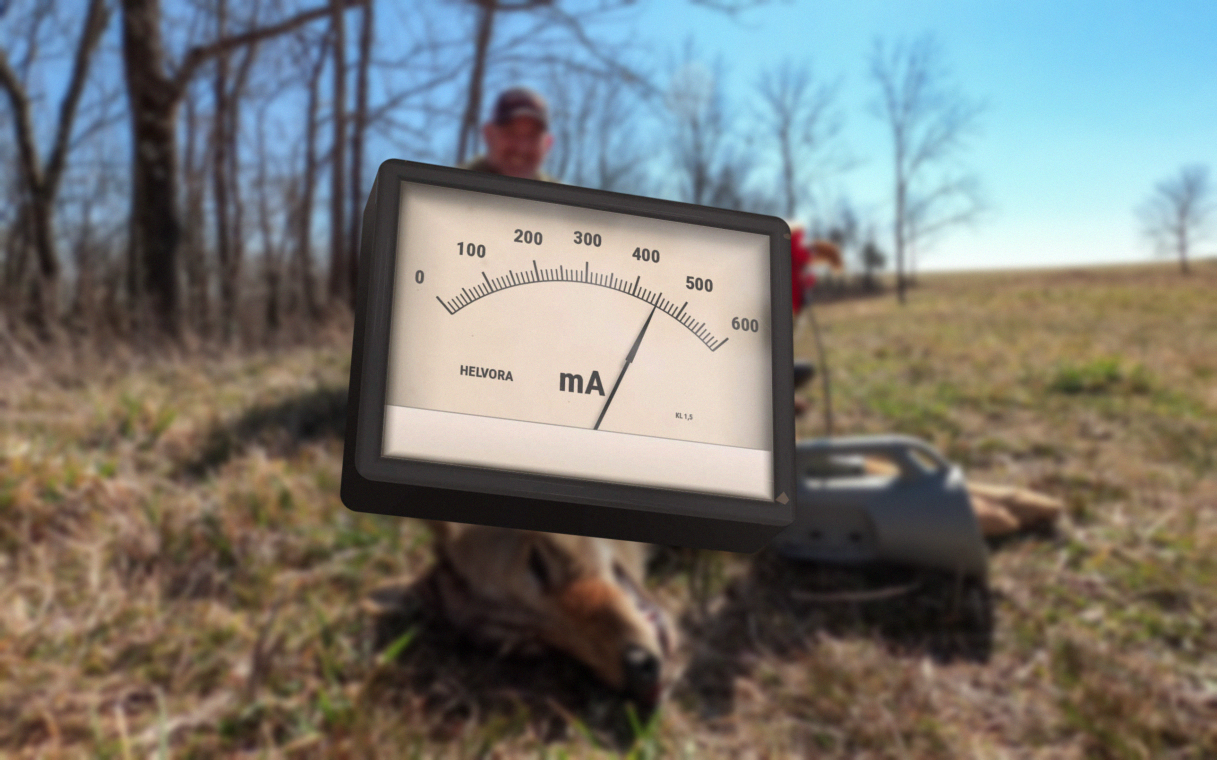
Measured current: mA 450
